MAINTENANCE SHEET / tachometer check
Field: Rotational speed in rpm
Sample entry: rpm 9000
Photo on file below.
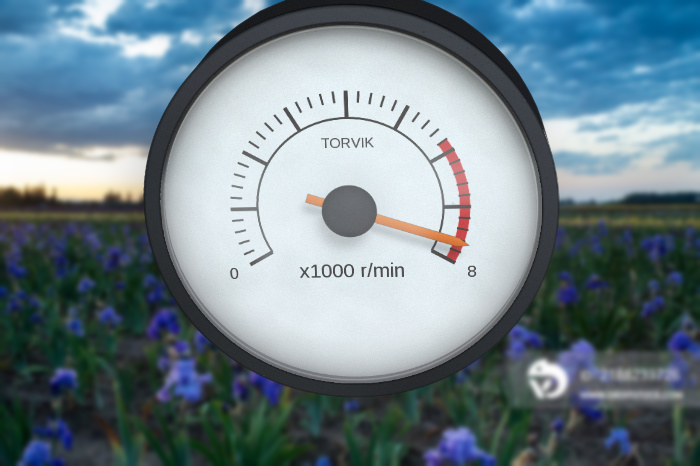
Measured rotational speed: rpm 7600
